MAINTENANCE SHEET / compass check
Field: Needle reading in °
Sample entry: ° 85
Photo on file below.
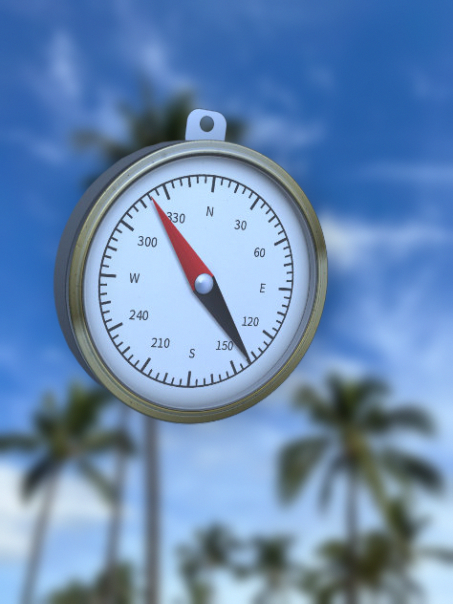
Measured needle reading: ° 320
